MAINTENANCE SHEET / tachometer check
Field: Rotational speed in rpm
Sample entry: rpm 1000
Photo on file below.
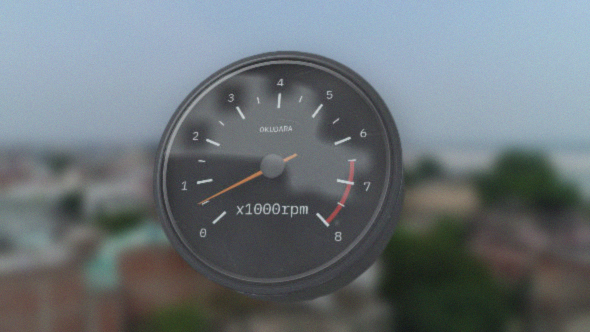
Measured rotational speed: rpm 500
